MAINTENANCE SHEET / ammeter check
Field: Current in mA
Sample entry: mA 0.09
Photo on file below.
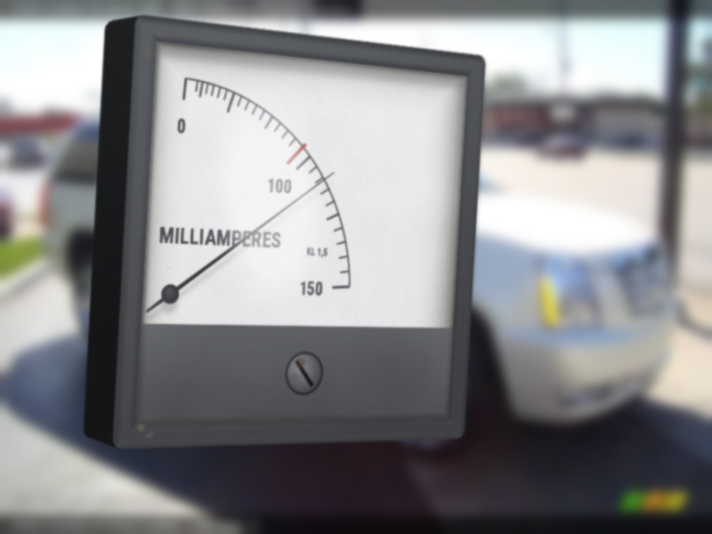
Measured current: mA 110
